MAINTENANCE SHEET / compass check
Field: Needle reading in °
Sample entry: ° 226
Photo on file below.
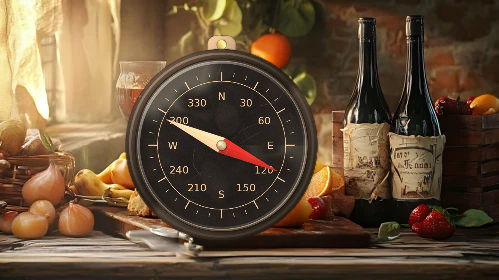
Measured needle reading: ° 115
